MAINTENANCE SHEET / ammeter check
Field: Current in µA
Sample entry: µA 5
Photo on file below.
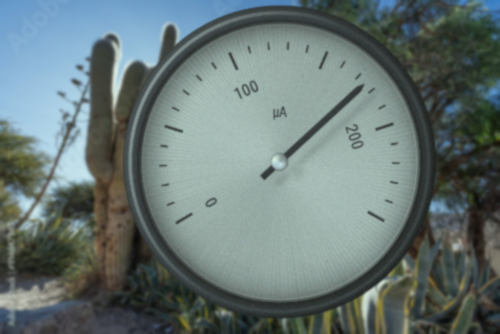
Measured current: µA 175
